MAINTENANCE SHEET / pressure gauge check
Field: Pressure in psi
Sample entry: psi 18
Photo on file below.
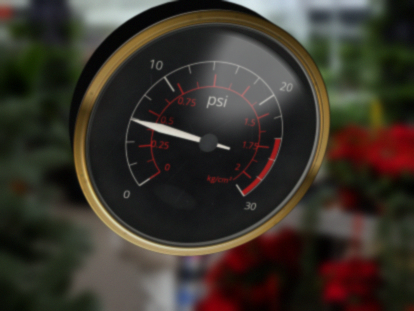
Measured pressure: psi 6
